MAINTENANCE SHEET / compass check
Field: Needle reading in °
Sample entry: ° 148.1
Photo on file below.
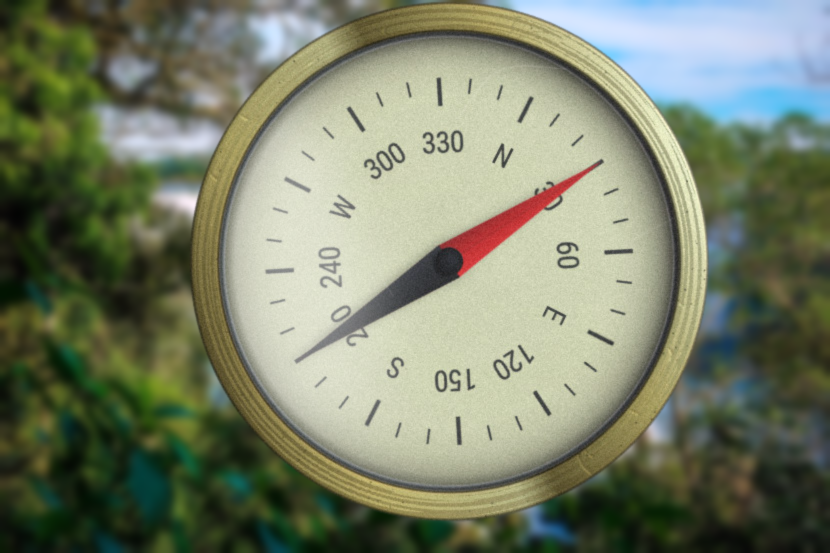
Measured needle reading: ° 30
